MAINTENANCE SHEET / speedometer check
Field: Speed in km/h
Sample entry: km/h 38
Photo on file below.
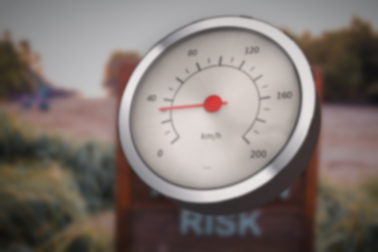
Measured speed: km/h 30
